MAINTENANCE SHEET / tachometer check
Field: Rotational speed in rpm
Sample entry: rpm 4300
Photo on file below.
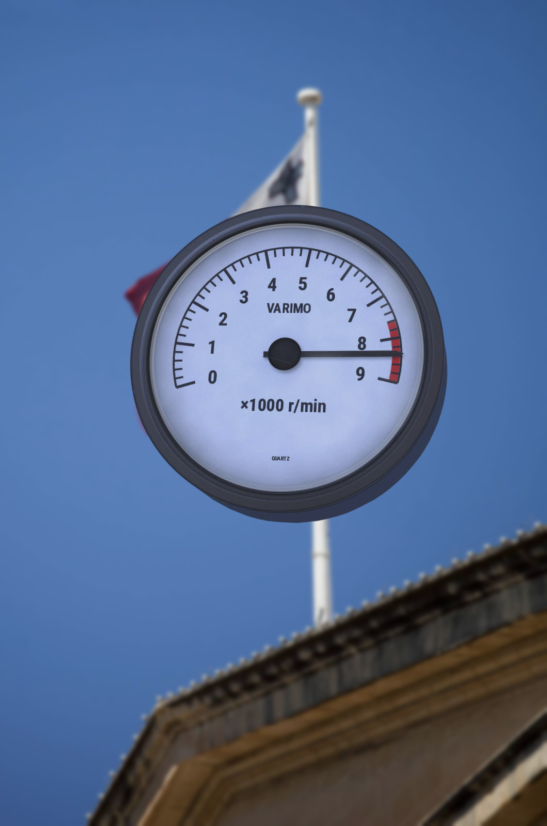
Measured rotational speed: rpm 8400
